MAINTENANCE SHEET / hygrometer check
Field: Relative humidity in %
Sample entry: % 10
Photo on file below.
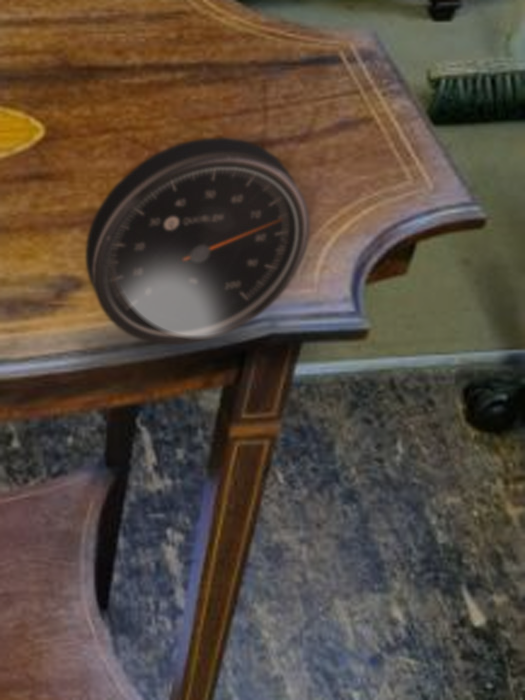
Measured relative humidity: % 75
